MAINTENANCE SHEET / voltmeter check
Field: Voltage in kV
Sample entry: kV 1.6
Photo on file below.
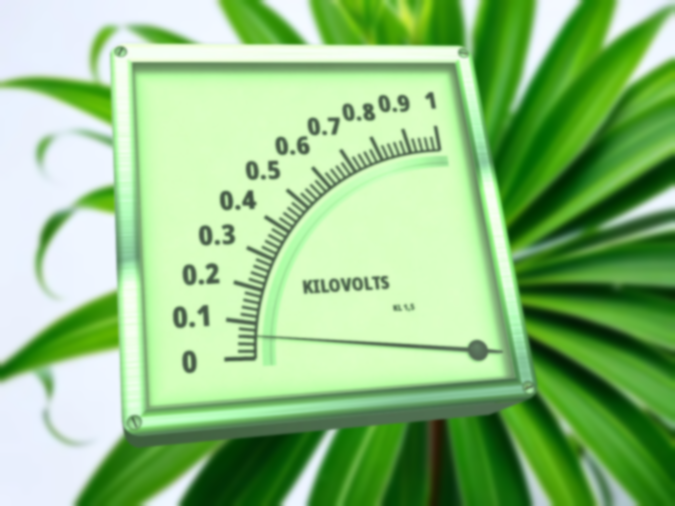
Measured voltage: kV 0.06
